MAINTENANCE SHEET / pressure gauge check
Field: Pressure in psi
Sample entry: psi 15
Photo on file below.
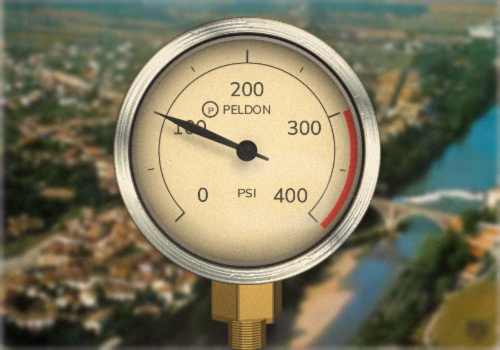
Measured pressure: psi 100
